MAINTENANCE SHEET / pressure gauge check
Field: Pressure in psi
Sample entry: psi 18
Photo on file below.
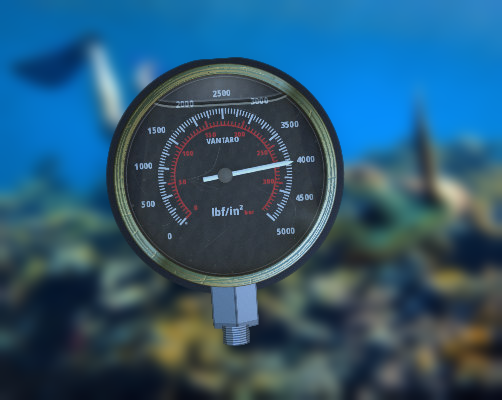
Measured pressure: psi 4000
